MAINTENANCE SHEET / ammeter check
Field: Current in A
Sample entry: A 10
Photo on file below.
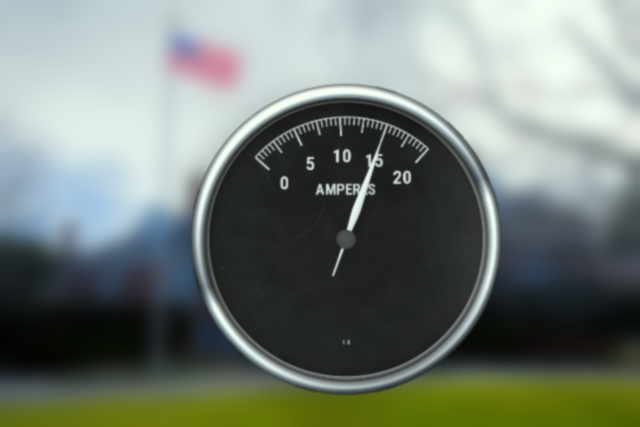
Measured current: A 15
